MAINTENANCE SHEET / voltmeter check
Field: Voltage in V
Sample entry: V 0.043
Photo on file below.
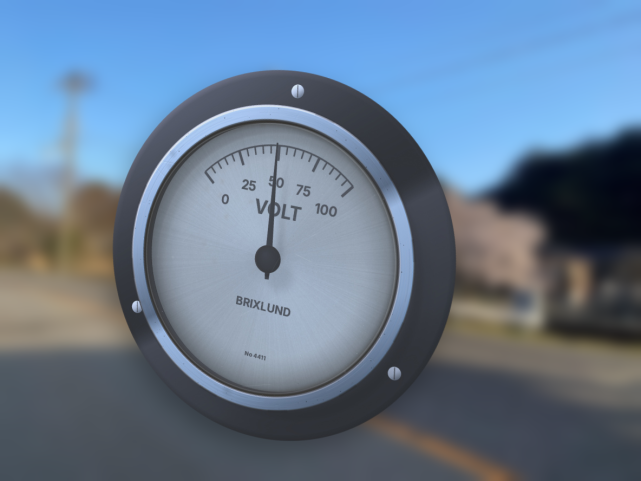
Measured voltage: V 50
